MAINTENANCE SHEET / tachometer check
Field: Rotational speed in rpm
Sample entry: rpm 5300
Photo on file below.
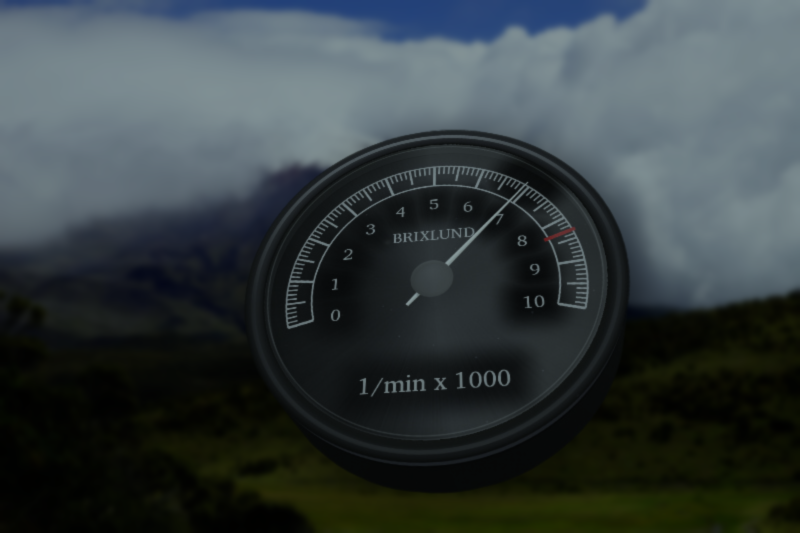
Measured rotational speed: rpm 7000
